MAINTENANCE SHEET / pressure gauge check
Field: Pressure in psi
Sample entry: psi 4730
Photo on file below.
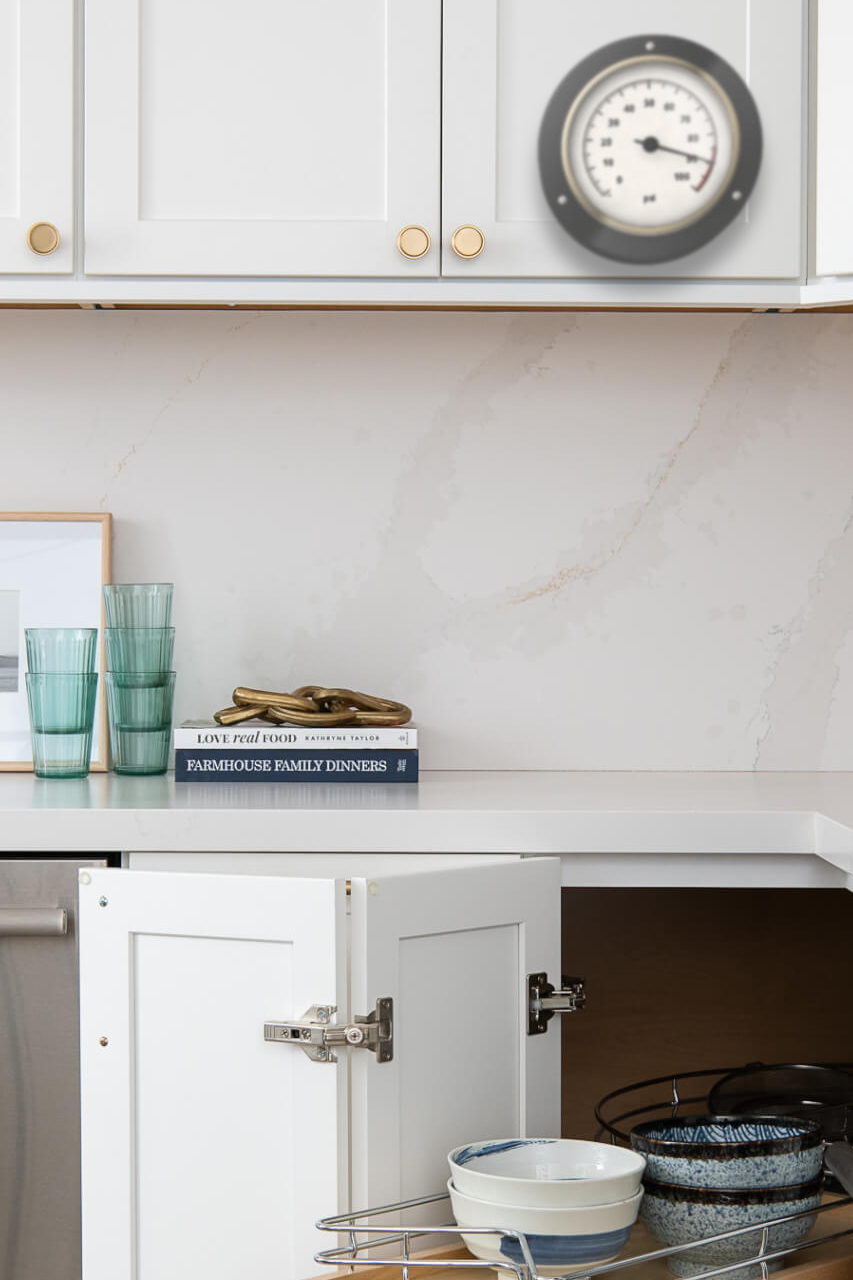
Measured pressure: psi 90
